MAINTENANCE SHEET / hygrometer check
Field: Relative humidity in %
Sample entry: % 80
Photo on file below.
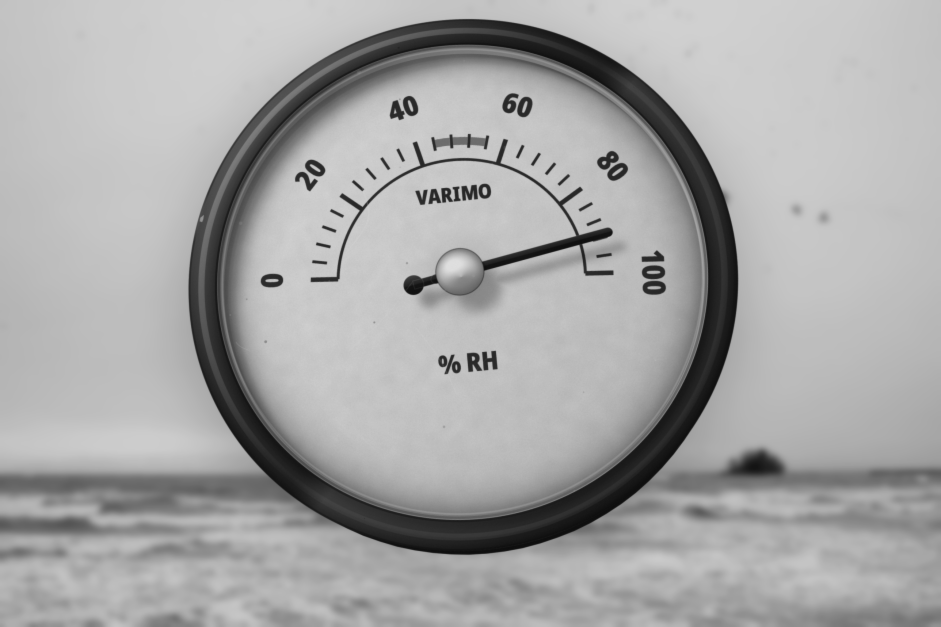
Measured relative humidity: % 92
